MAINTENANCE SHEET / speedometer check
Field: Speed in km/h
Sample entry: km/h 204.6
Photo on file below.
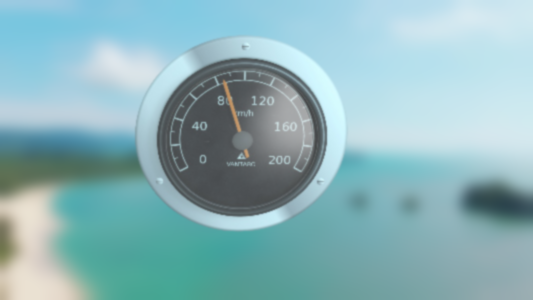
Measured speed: km/h 85
